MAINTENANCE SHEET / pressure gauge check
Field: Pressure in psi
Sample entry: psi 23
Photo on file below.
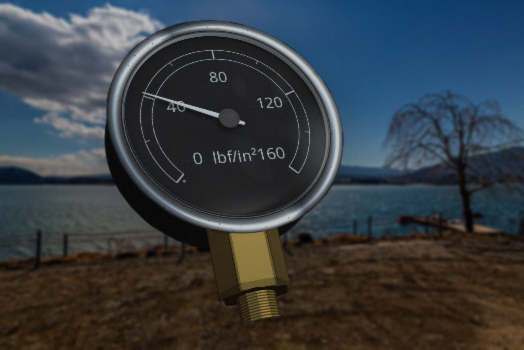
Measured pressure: psi 40
